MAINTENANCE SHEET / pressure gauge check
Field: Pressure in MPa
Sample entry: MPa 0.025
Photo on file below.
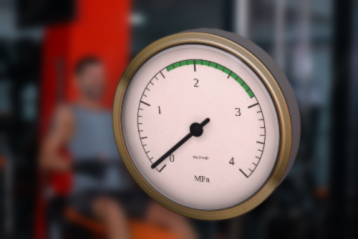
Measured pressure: MPa 0.1
